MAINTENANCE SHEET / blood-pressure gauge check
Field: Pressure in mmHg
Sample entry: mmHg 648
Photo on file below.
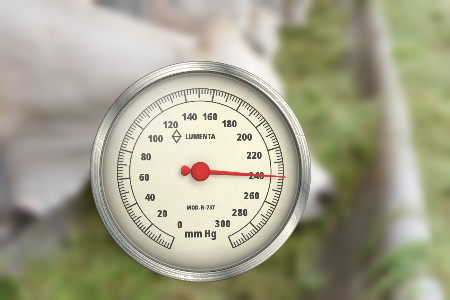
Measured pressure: mmHg 240
